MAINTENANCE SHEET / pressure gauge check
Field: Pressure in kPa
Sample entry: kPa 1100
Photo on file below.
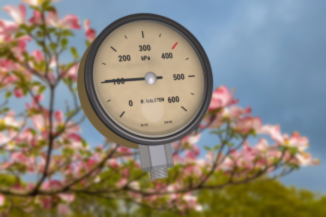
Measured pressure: kPa 100
